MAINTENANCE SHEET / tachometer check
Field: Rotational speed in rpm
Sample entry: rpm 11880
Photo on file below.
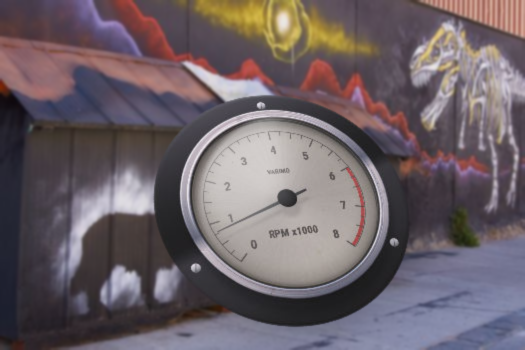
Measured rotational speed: rpm 750
